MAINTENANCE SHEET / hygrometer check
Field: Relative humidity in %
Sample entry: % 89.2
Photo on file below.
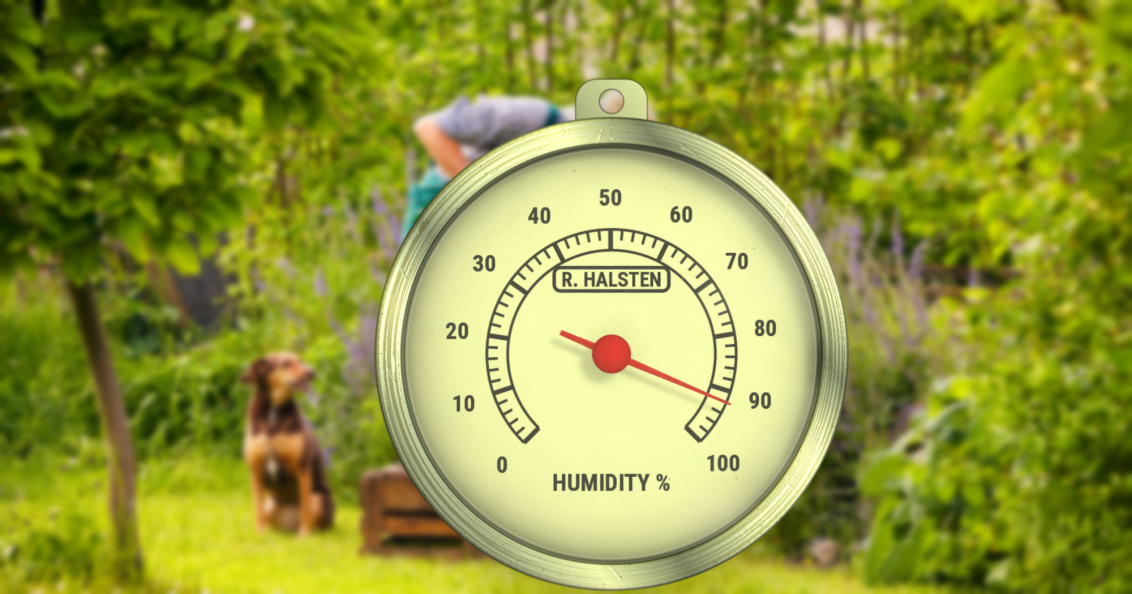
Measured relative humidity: % 92
